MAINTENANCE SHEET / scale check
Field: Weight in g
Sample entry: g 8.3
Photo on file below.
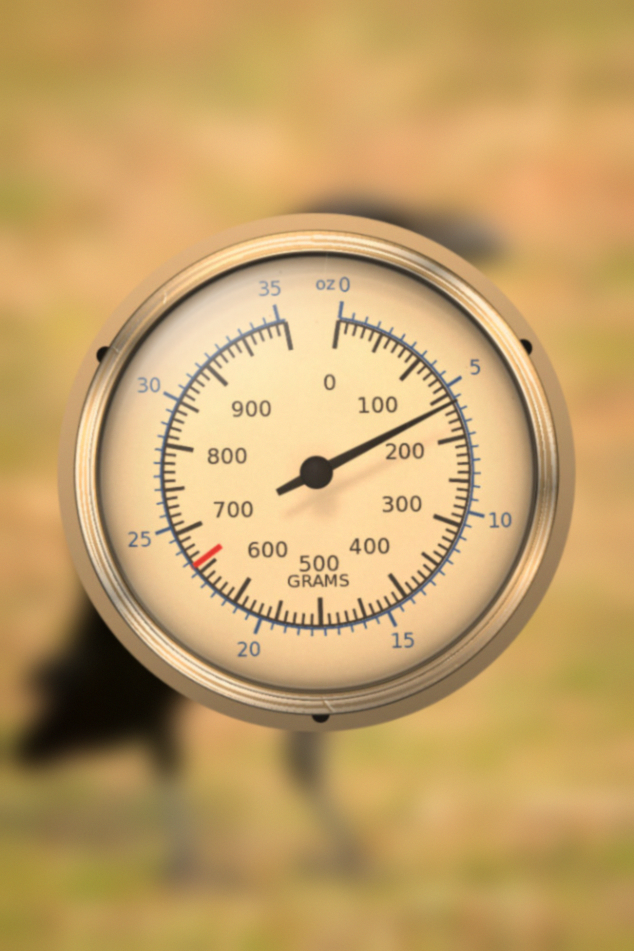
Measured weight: g 160
